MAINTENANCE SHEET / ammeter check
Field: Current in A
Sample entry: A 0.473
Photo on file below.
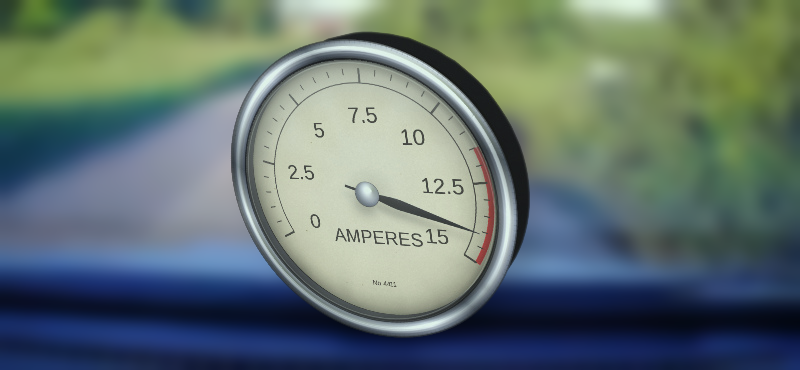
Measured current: A 14
